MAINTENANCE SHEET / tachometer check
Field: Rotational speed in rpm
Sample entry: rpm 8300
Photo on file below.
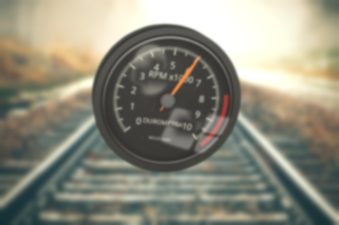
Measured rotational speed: rpm 6000
